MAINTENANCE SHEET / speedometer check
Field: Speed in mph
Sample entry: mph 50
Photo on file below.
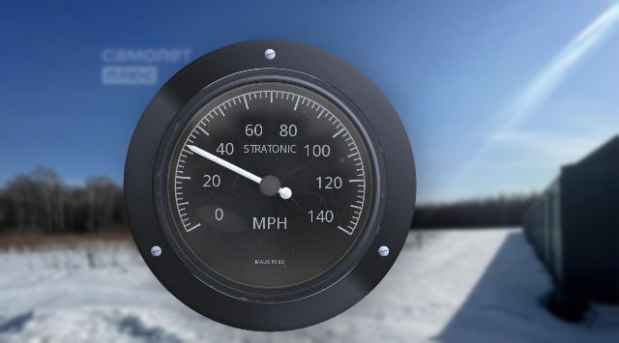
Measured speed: mph 32
